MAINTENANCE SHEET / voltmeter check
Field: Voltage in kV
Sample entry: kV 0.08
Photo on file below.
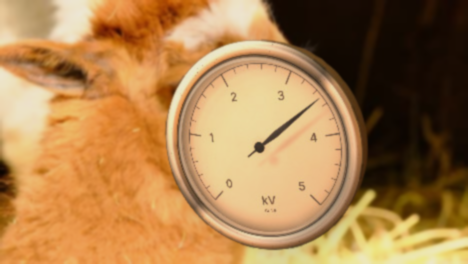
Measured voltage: kV 3.5
